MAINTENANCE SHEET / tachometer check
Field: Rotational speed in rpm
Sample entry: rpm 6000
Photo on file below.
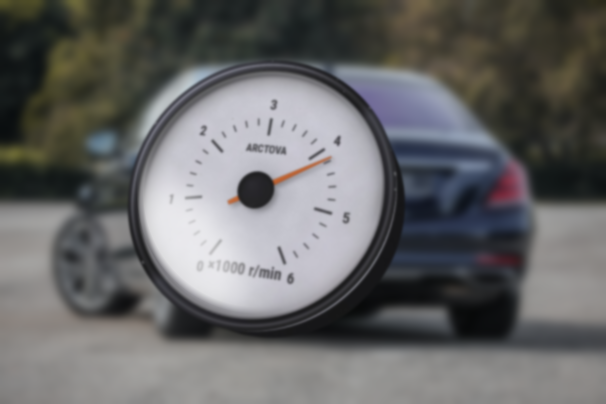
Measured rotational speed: rpm 4200
